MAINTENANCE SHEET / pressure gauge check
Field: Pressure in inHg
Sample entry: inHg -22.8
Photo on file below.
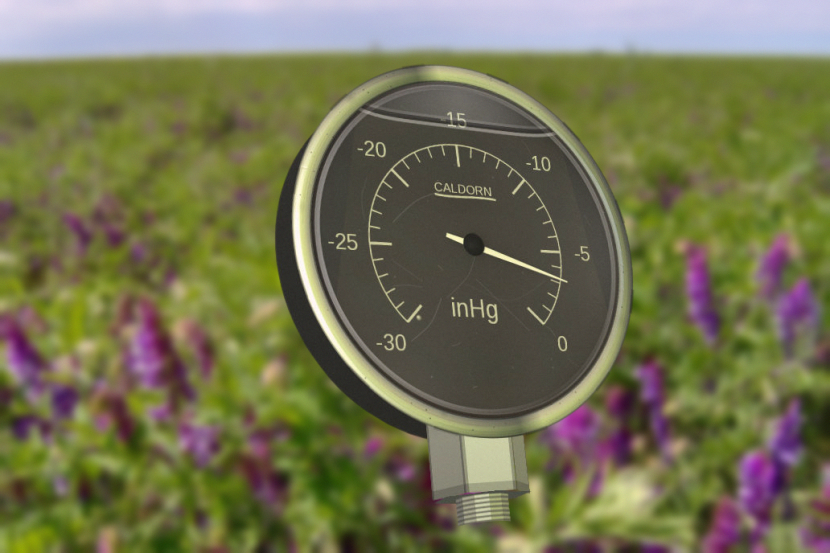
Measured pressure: inHg -3
